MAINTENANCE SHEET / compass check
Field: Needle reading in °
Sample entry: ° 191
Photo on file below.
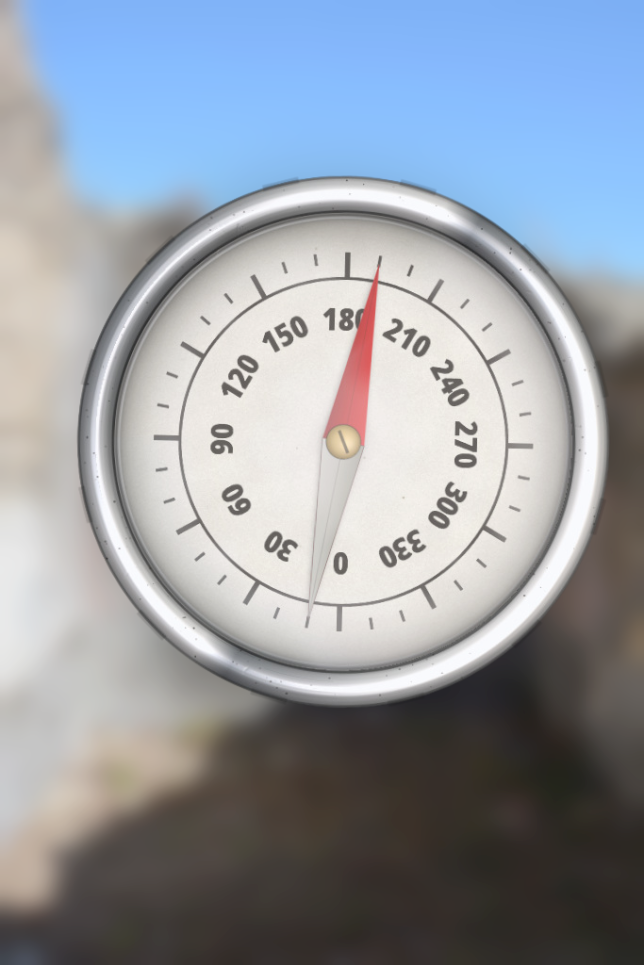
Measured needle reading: ° 190
